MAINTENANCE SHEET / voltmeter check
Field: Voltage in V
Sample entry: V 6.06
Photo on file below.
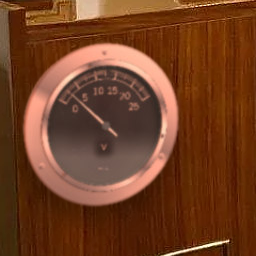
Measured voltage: V 2.5
